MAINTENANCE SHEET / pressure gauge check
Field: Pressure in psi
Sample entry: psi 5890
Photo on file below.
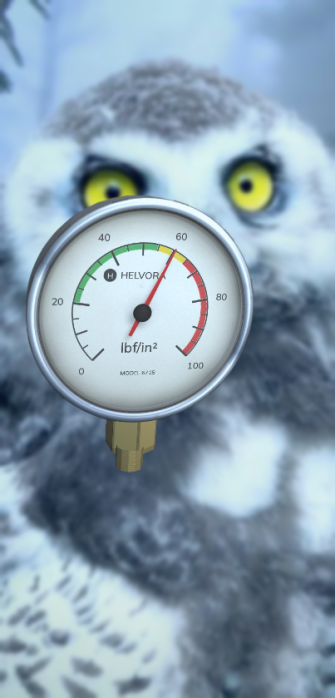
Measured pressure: psi 60
